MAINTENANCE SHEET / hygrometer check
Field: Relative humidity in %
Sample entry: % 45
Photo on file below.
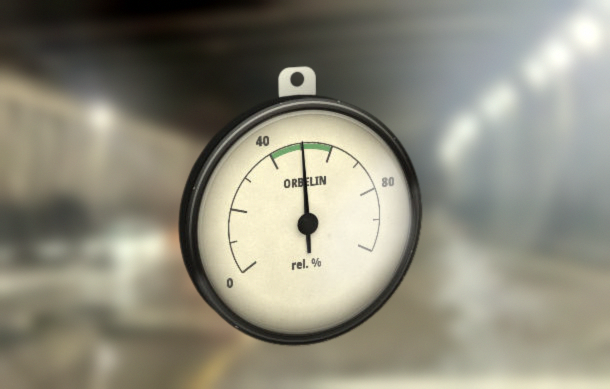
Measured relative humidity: % 50
